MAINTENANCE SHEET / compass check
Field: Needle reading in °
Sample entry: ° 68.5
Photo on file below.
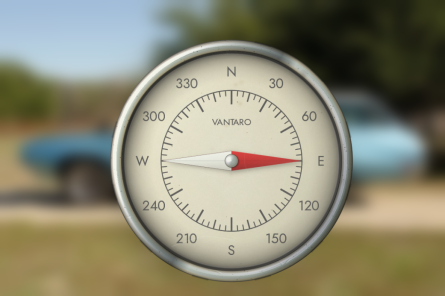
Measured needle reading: ° 90
